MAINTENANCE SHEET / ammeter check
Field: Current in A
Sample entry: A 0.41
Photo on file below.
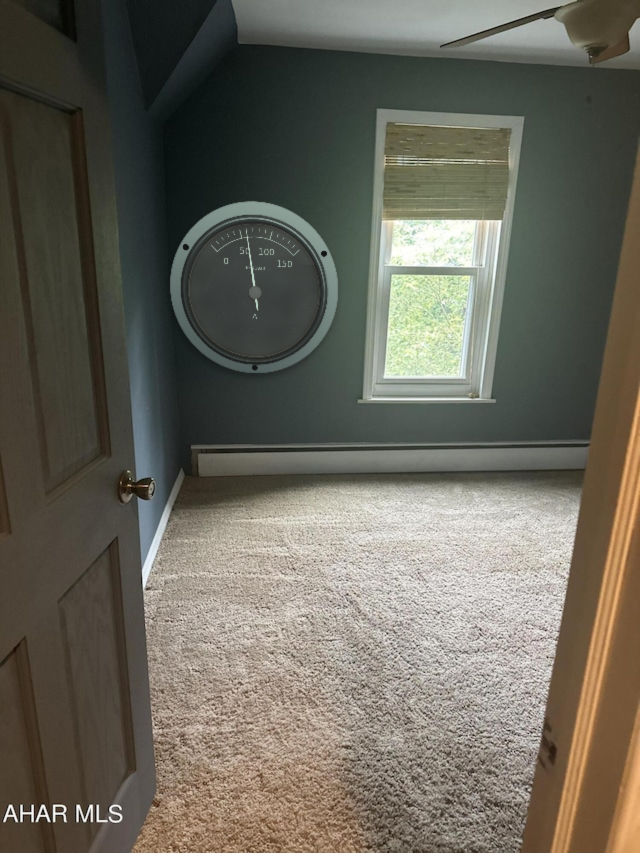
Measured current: A 60
